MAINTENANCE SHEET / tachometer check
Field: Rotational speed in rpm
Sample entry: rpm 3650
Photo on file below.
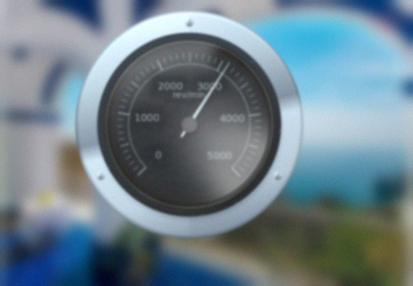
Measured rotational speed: rpm 3100
